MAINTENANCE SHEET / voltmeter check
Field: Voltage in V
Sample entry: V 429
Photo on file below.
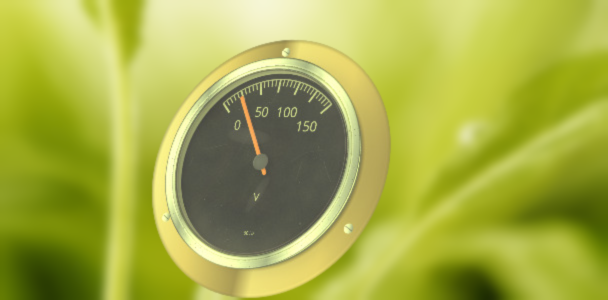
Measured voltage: V 25
